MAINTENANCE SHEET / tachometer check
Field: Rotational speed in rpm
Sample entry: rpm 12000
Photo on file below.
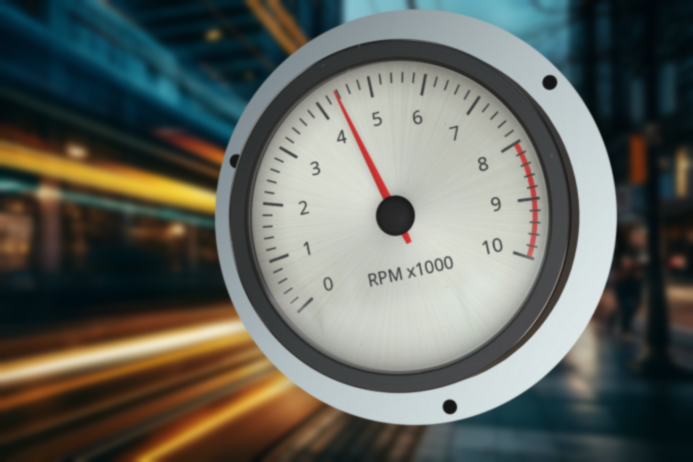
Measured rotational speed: rpm 4400
